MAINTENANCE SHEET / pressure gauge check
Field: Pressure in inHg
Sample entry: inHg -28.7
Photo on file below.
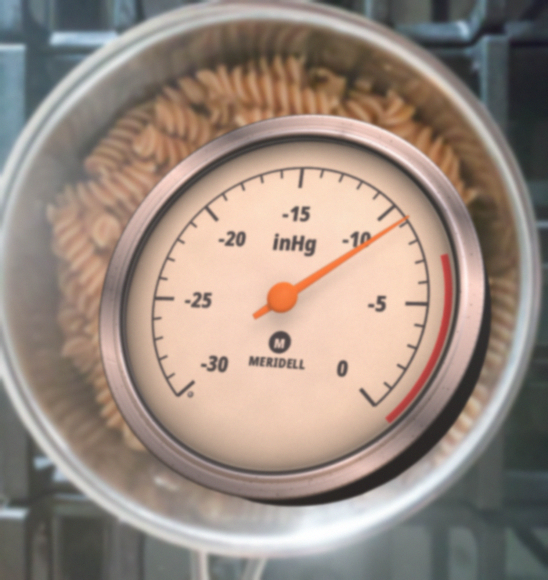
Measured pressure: inHg -9
